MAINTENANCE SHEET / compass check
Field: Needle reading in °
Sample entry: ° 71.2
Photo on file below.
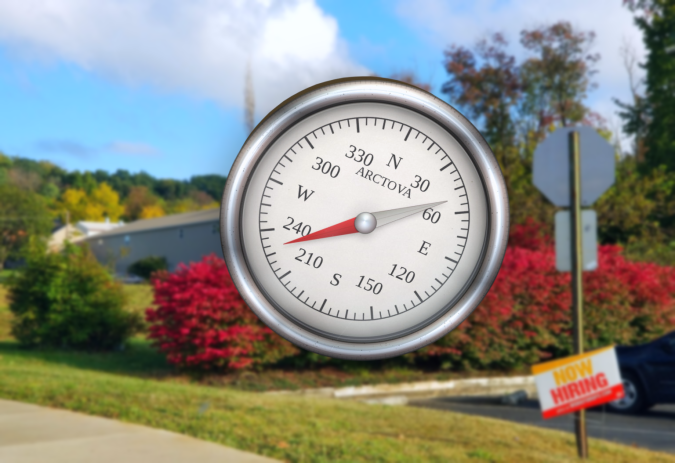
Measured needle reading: ° 230
